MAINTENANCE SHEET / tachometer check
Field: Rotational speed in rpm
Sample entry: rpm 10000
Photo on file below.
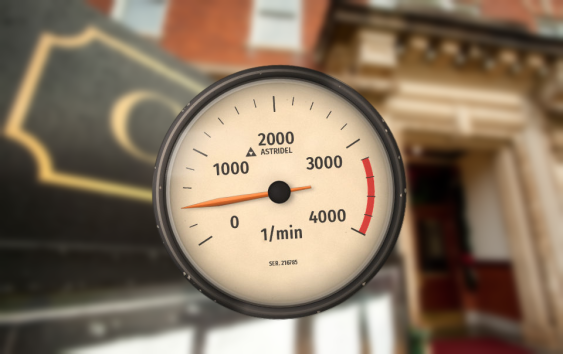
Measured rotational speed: rpm 400
